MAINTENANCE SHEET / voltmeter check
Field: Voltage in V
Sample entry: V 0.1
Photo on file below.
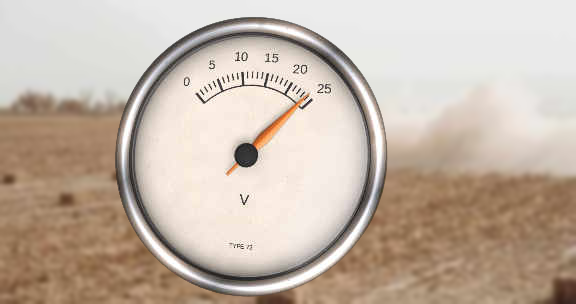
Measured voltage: V 24
